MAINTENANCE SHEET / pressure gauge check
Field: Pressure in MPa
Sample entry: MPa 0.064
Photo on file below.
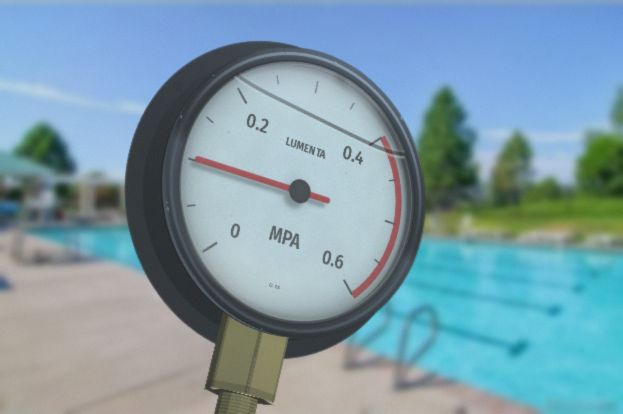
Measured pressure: MPa 0.1
